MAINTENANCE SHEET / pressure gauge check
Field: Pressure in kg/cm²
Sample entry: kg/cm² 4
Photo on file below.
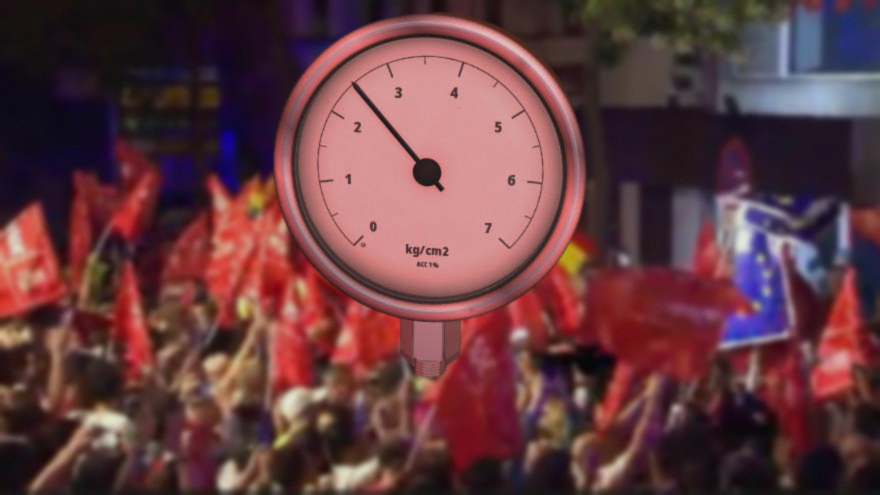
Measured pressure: kg/cm² 2.5
